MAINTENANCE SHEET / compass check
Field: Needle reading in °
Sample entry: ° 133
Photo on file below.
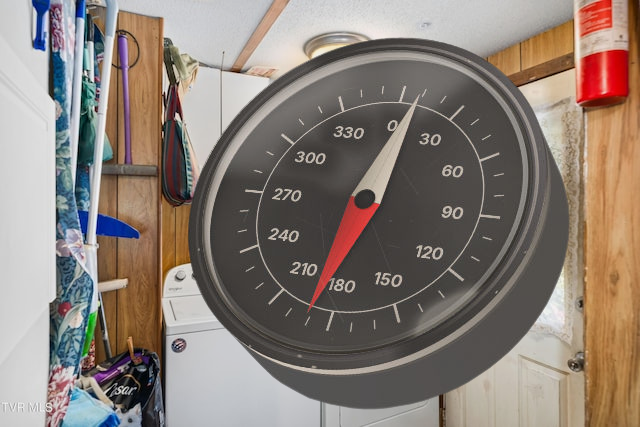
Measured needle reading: ° 190
